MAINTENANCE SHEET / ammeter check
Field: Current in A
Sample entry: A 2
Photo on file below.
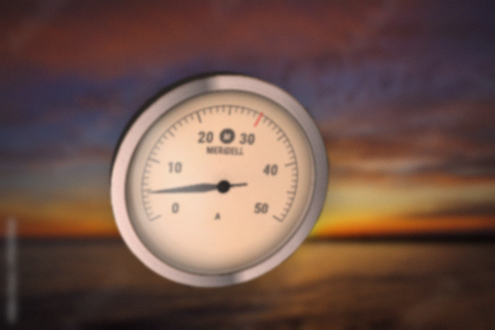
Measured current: A 5
